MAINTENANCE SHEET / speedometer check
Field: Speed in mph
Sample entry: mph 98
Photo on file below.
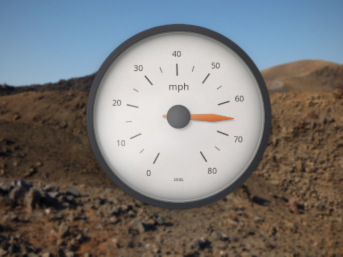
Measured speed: mph 65
